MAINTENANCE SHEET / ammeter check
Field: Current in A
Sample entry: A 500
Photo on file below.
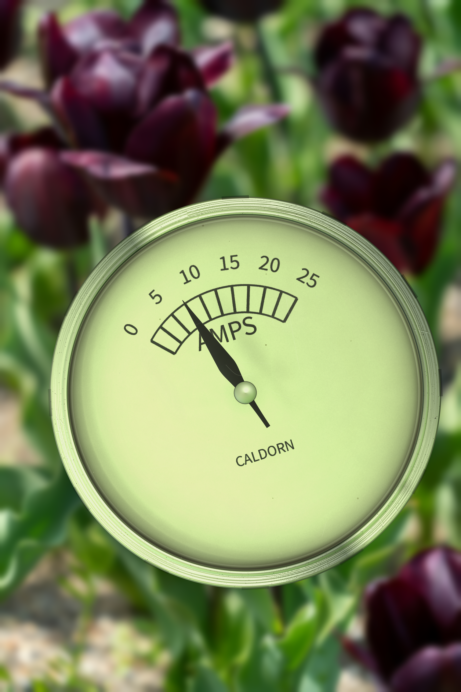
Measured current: A 7.5
